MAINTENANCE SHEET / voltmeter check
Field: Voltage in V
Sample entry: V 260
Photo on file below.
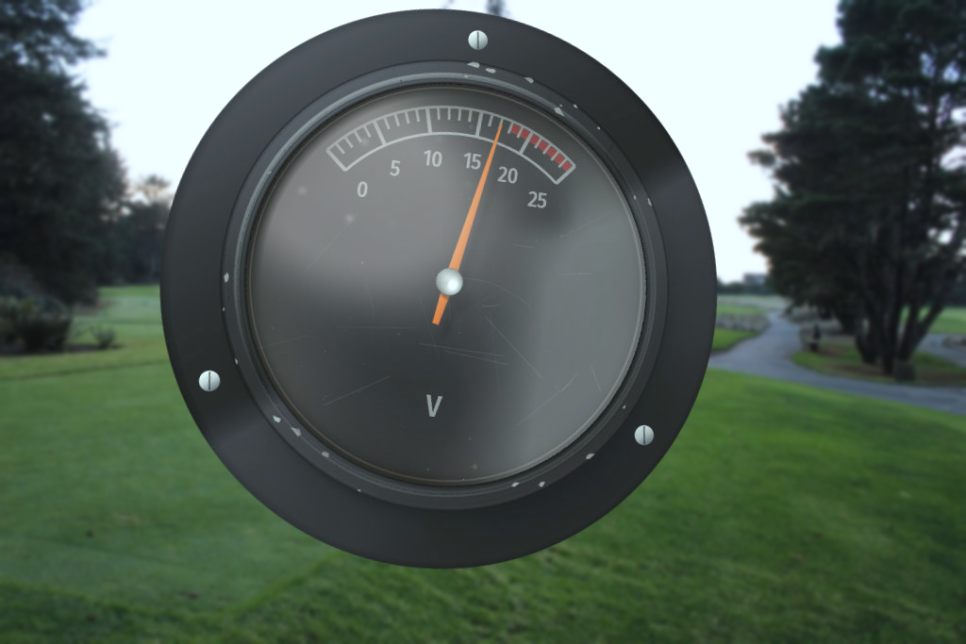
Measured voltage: V 17
